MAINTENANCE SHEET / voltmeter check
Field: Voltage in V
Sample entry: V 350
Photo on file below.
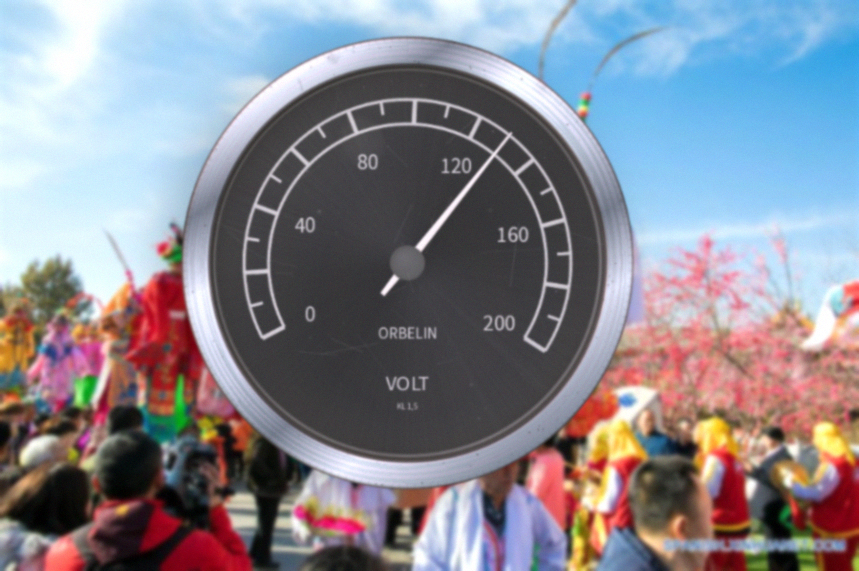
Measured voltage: V 130
